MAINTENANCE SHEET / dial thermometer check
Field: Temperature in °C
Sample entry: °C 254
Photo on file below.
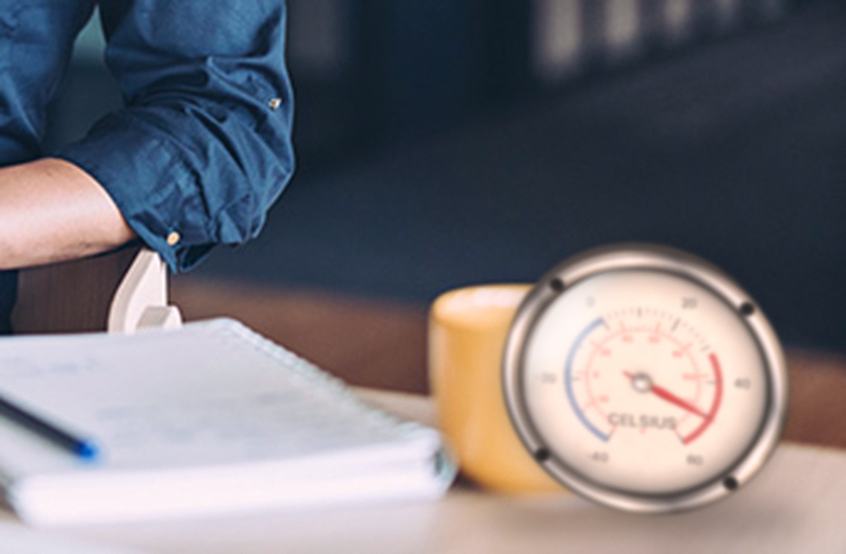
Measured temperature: °C 50
